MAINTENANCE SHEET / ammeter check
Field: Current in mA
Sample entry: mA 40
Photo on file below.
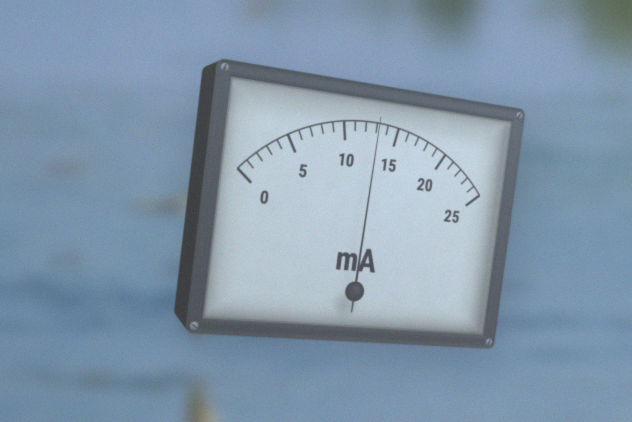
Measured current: mA 13
